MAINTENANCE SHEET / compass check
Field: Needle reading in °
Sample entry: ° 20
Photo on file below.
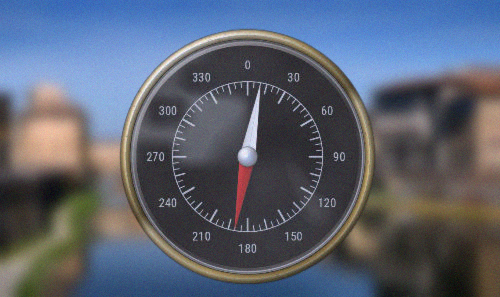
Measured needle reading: ° 190
